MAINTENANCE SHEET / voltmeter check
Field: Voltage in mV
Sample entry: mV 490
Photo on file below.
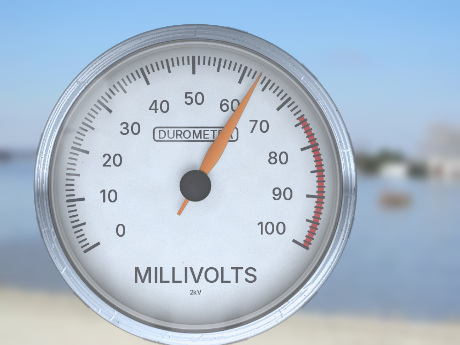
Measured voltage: mV 63
